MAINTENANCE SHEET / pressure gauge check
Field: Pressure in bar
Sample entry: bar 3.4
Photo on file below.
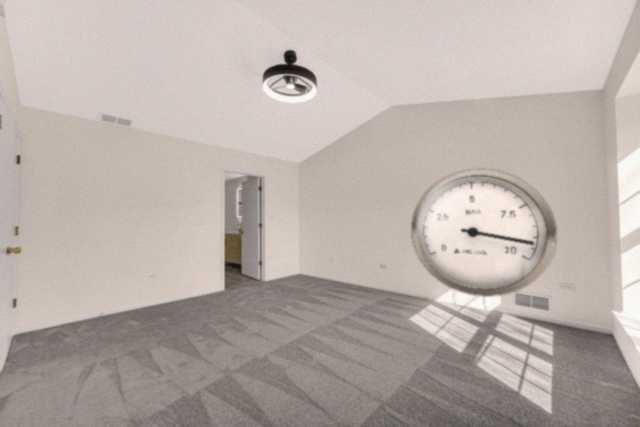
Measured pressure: bar 9.25
